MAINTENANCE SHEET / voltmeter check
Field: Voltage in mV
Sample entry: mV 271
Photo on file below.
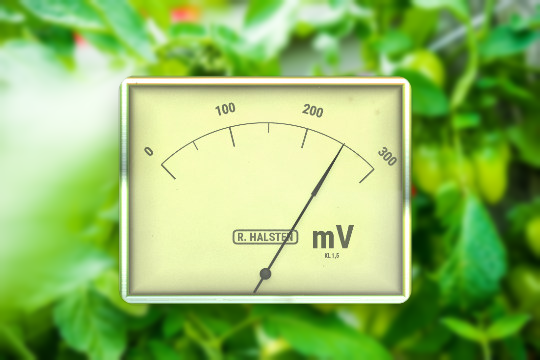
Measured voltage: mV 250
